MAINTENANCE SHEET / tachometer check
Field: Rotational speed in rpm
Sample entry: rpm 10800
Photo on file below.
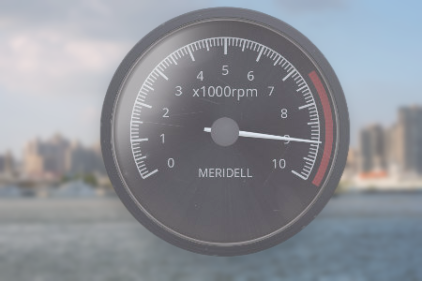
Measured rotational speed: rpm 9000
